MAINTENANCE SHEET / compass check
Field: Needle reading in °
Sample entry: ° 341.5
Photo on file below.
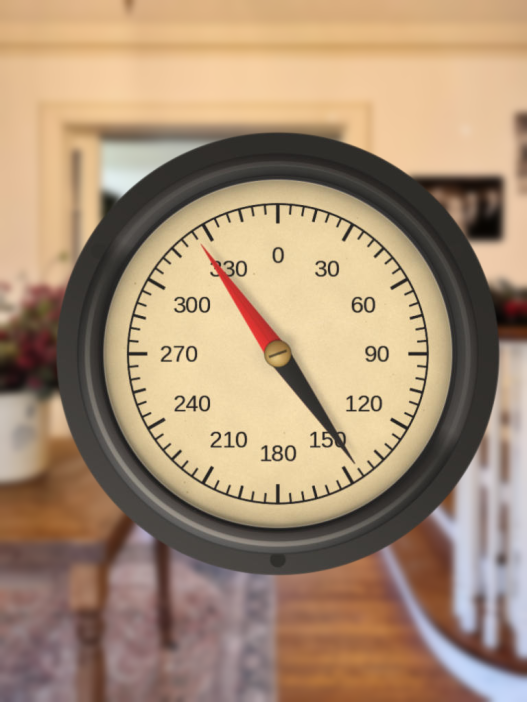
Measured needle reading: ° 325
